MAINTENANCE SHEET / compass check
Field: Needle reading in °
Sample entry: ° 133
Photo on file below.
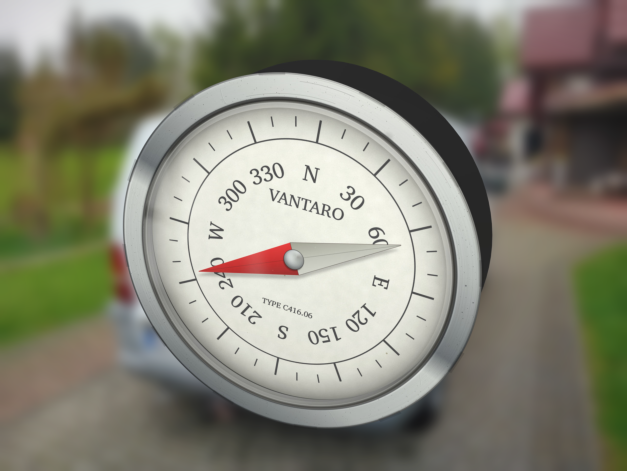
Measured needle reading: ° 245
